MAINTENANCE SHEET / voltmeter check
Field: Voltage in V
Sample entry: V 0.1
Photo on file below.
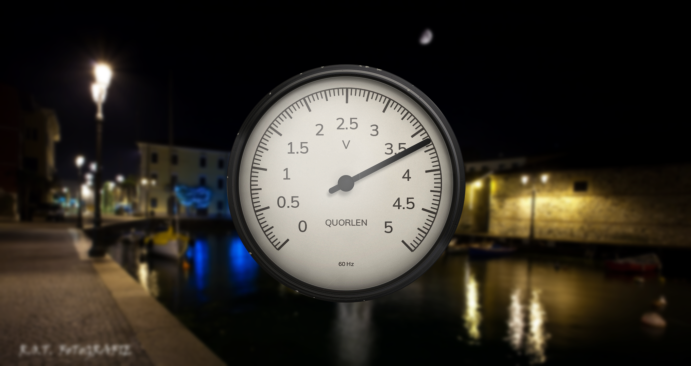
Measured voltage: V 3.65
